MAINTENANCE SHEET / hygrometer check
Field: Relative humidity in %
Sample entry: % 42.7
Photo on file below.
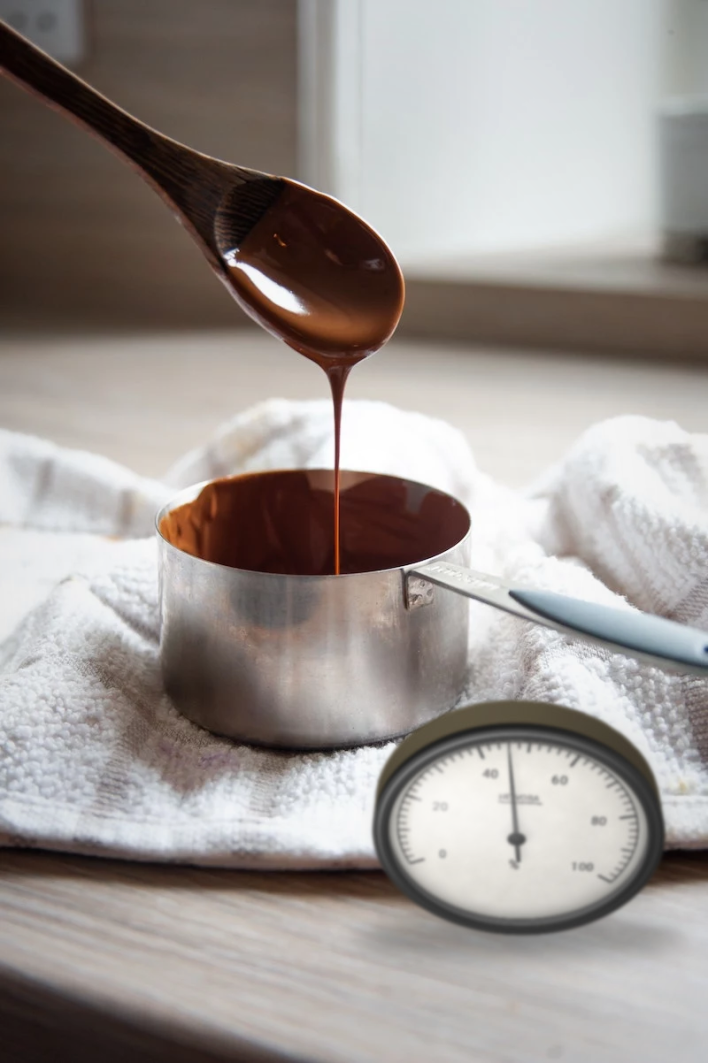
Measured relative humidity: % 46
